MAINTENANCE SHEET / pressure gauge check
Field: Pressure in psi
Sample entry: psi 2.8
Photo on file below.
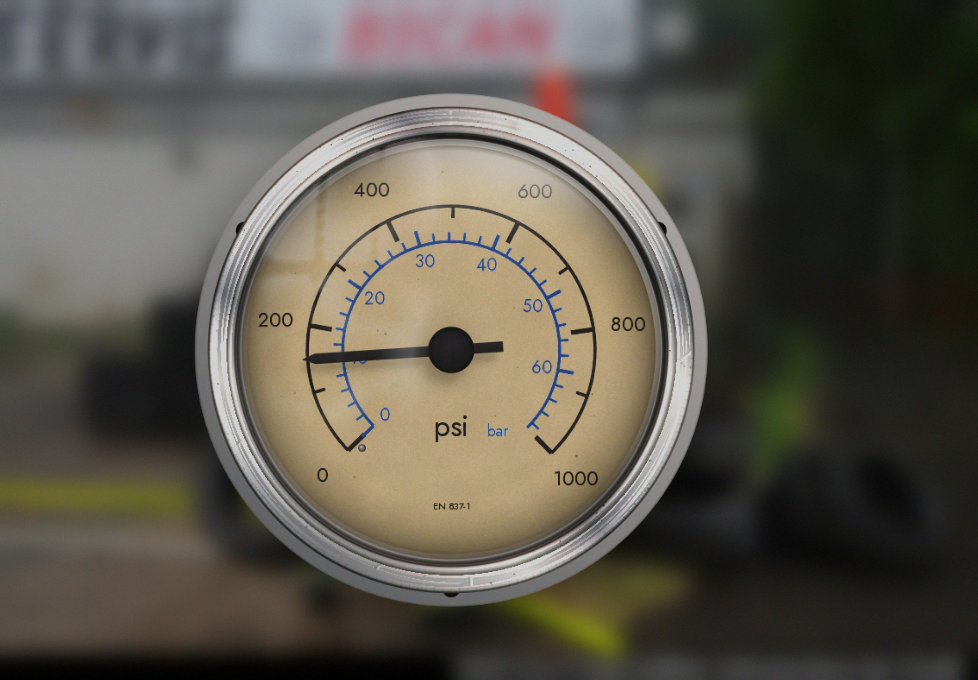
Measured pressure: psi 150
